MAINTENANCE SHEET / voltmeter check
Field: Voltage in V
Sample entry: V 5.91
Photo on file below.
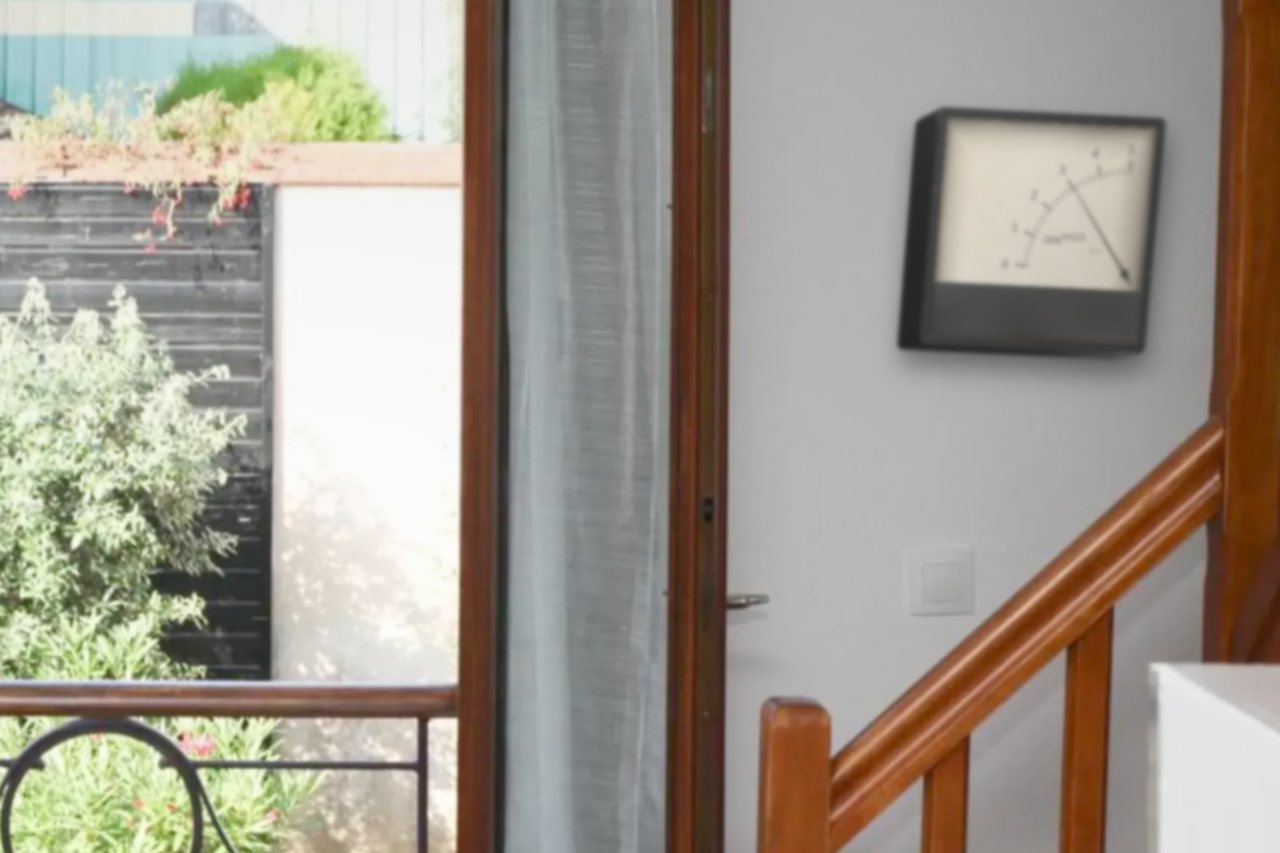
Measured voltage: V 3
